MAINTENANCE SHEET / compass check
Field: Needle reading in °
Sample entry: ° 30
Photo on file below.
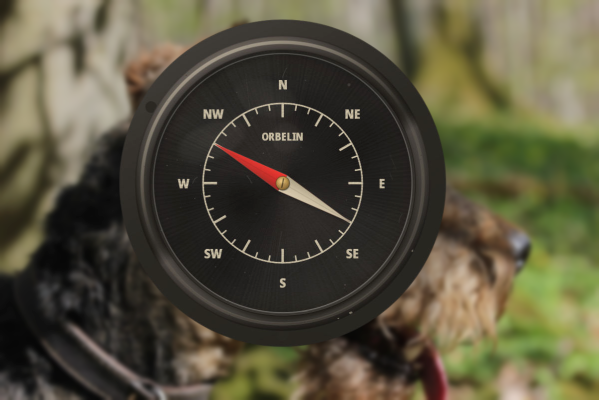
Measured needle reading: ° 300
